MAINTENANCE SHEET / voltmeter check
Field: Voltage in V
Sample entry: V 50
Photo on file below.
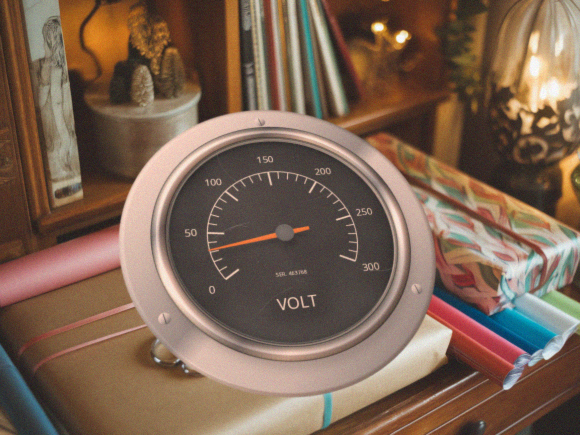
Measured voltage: V 30
